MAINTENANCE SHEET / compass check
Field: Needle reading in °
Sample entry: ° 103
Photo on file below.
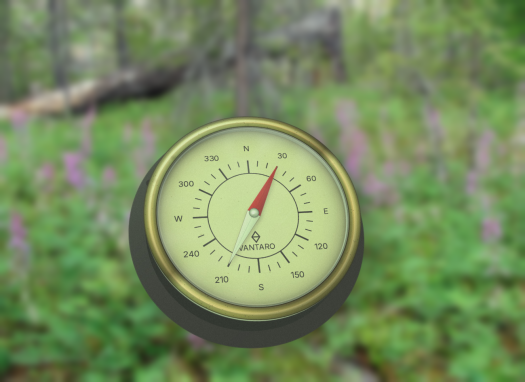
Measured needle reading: ° 30
